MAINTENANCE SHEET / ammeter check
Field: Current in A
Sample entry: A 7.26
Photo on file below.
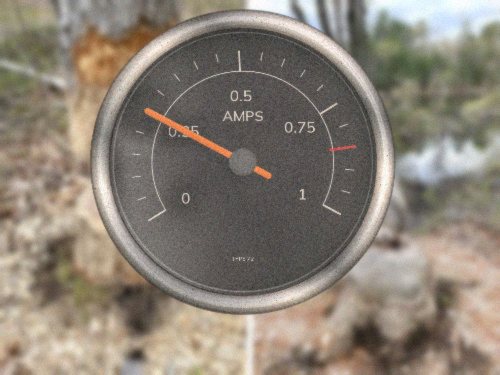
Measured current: A 0.25
